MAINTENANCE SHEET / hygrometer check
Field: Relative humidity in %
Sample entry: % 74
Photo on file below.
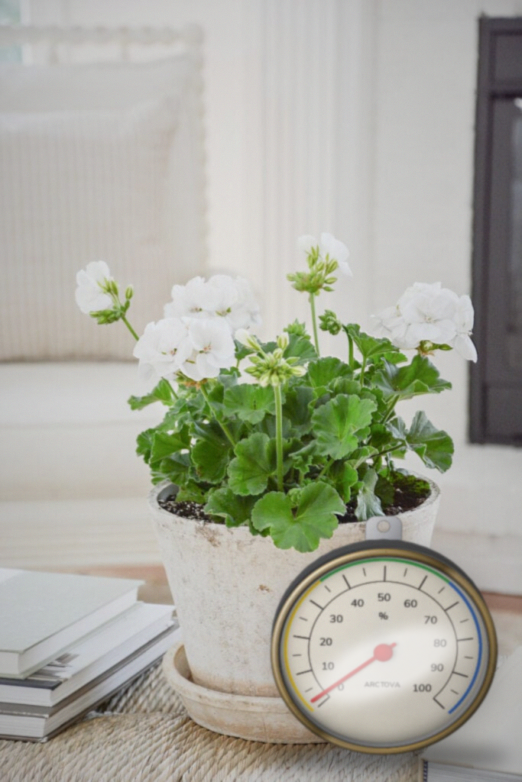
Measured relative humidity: % 2.5
